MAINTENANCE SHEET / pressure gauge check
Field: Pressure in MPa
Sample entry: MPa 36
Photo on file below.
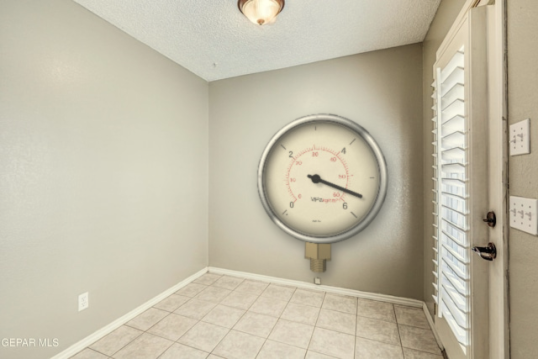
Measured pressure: MPa 5.5
